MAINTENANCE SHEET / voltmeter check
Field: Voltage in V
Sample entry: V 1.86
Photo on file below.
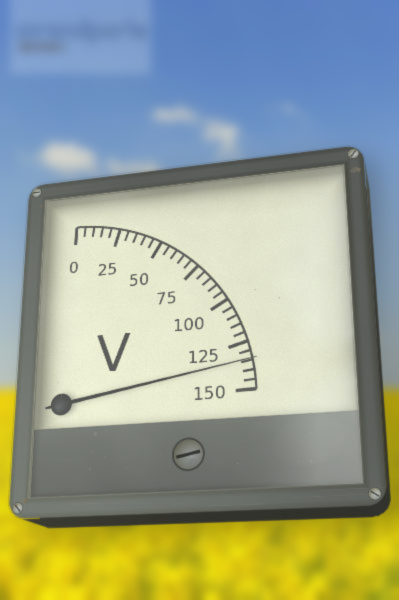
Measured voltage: V 135
